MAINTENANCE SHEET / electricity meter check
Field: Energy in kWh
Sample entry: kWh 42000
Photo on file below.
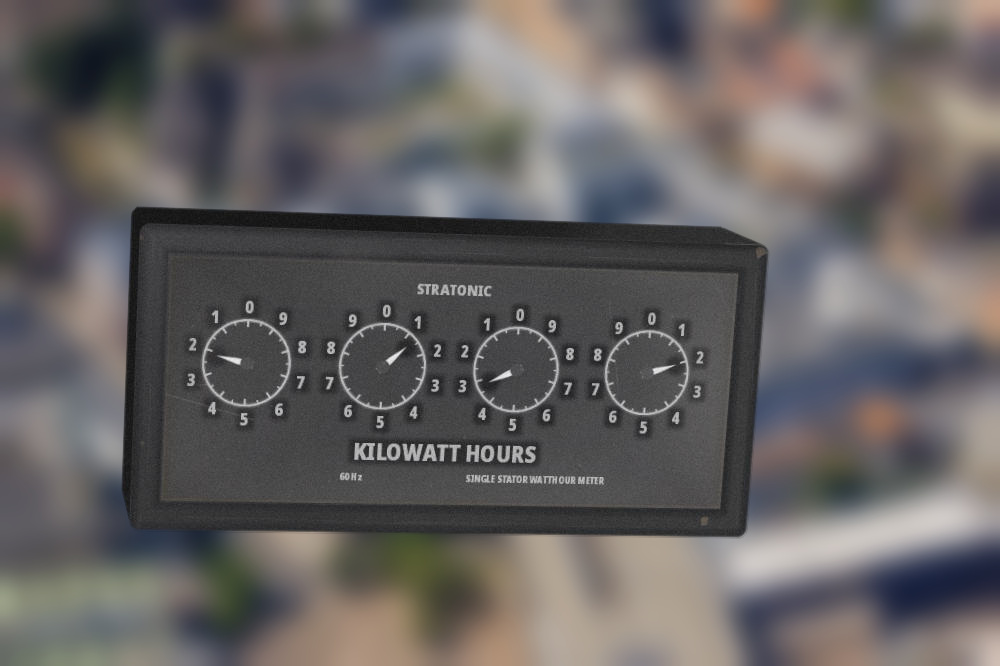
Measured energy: kWh 2132
